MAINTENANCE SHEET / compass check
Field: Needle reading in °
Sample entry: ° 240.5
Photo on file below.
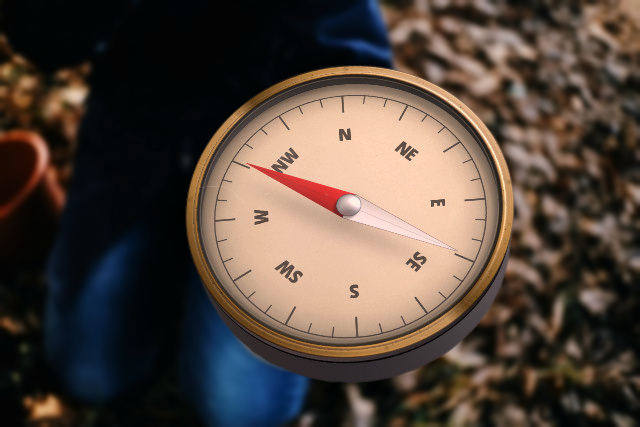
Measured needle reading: ° 300
